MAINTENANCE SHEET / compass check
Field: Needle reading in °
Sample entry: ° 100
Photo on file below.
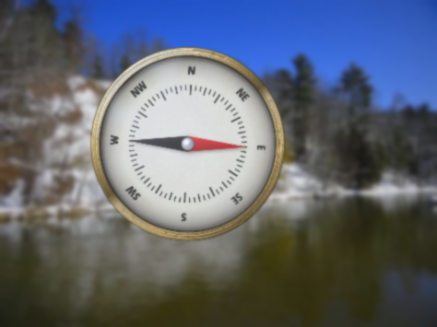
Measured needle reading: ° 90
